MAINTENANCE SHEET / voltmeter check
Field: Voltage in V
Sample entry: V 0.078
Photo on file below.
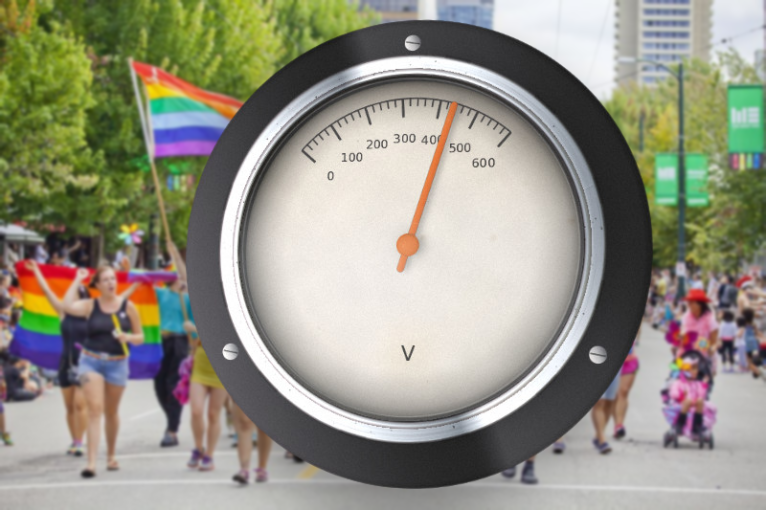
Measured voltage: V 440
